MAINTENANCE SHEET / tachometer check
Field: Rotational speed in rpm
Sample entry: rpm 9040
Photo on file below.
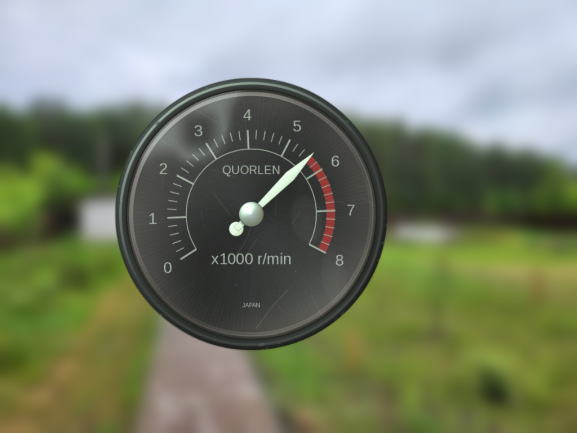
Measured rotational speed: rpm 5600
